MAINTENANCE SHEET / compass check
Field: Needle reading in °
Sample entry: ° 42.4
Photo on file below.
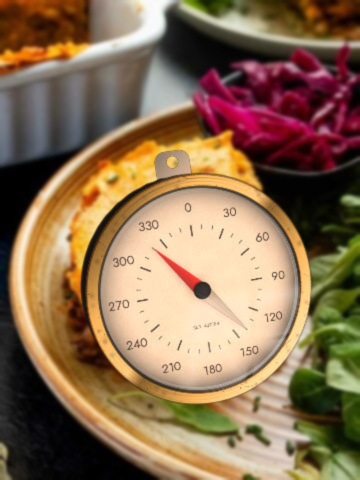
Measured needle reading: ° 320
